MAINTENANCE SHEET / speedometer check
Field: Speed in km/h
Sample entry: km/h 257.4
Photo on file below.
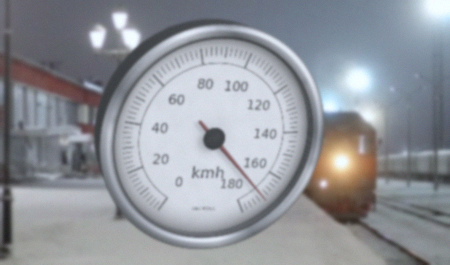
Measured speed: km/h 170
